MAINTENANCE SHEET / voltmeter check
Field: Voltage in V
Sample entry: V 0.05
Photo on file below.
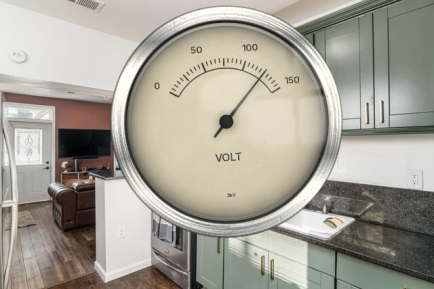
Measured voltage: V 125
